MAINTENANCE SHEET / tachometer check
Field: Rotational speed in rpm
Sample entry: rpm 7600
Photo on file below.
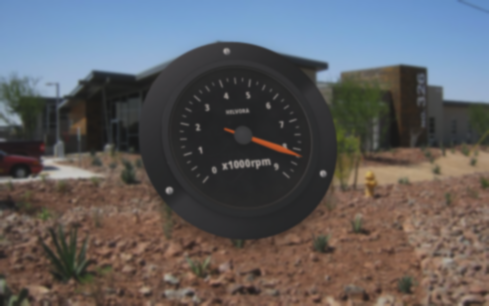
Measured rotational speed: rpm 8250
